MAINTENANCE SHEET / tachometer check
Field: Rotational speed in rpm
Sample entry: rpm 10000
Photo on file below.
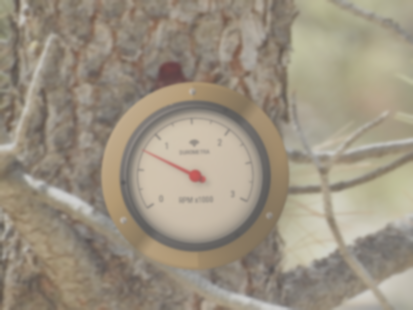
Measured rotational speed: rpm 750
